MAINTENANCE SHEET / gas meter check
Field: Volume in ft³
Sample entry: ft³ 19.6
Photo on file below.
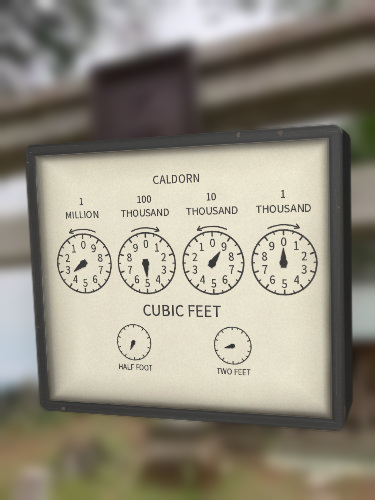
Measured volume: ft³ 349000
